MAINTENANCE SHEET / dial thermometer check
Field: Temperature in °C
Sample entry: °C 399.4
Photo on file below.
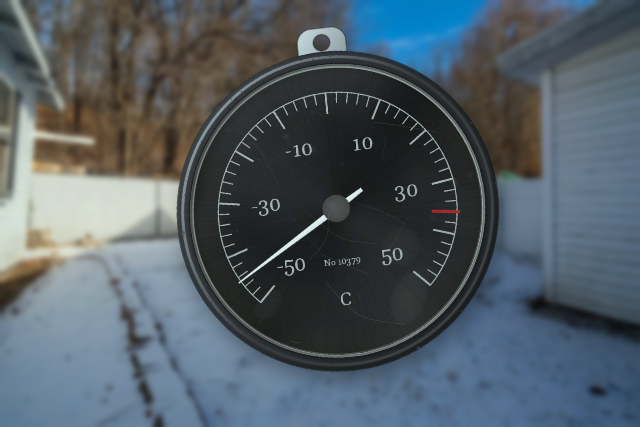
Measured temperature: °C -45
